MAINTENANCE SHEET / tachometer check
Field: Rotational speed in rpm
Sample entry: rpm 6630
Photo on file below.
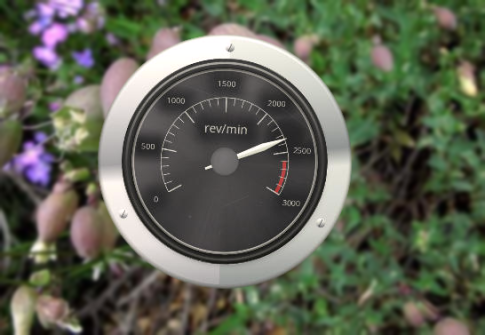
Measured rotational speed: rpm 2350
